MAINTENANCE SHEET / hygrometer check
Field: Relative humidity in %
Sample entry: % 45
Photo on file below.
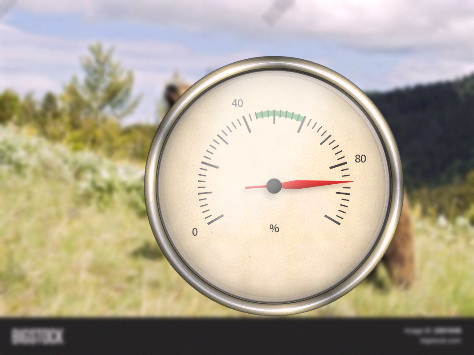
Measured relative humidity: % 86
